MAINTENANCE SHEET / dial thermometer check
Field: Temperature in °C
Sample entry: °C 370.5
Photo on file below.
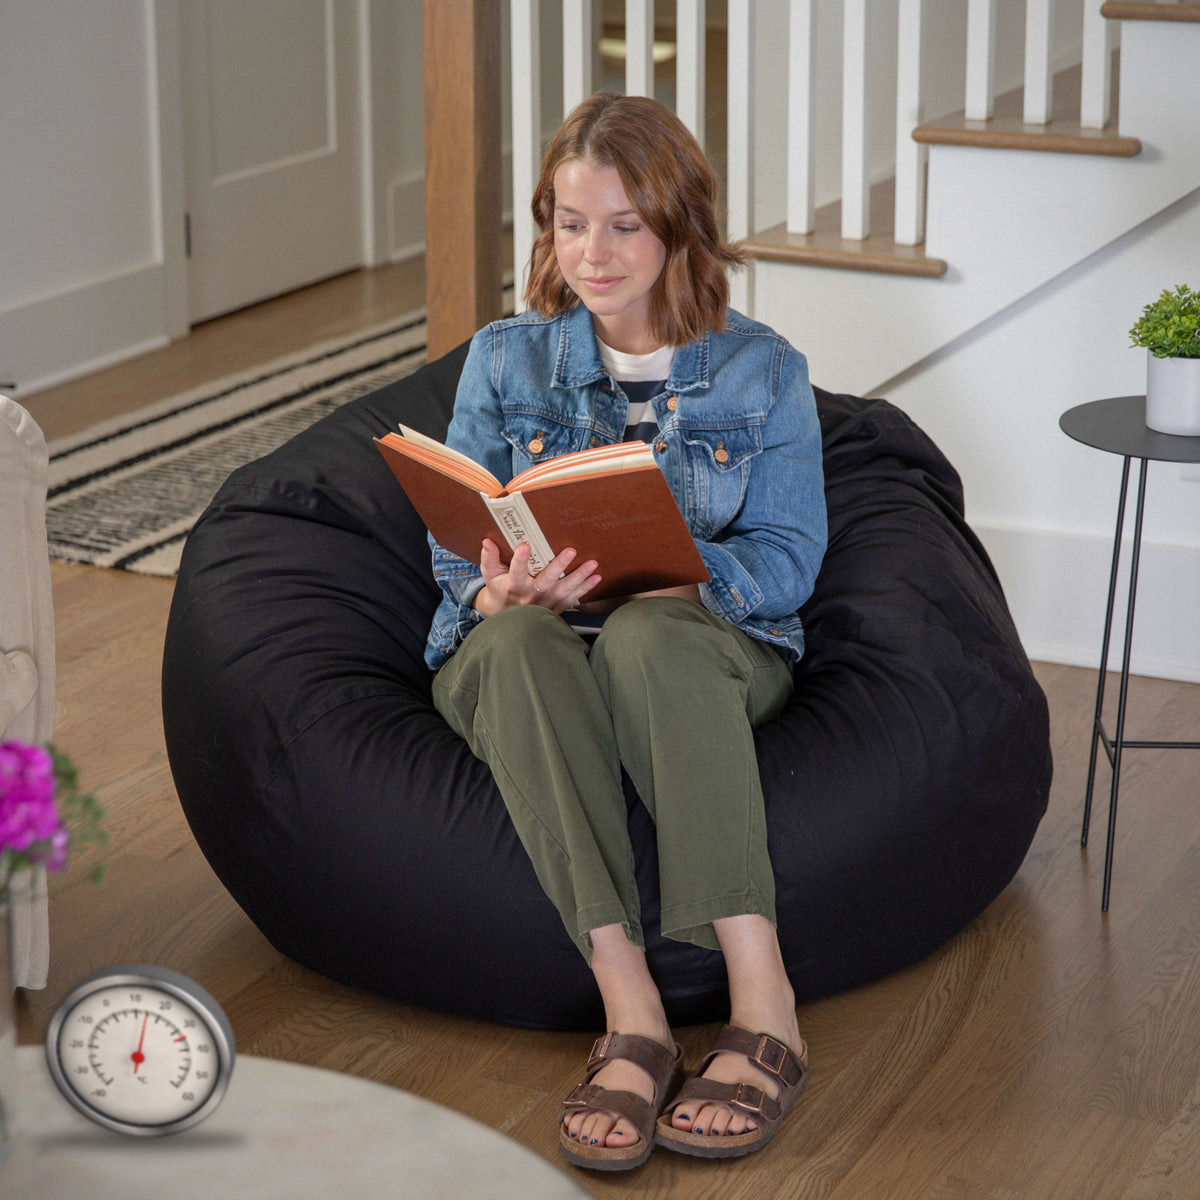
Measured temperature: °C 15
